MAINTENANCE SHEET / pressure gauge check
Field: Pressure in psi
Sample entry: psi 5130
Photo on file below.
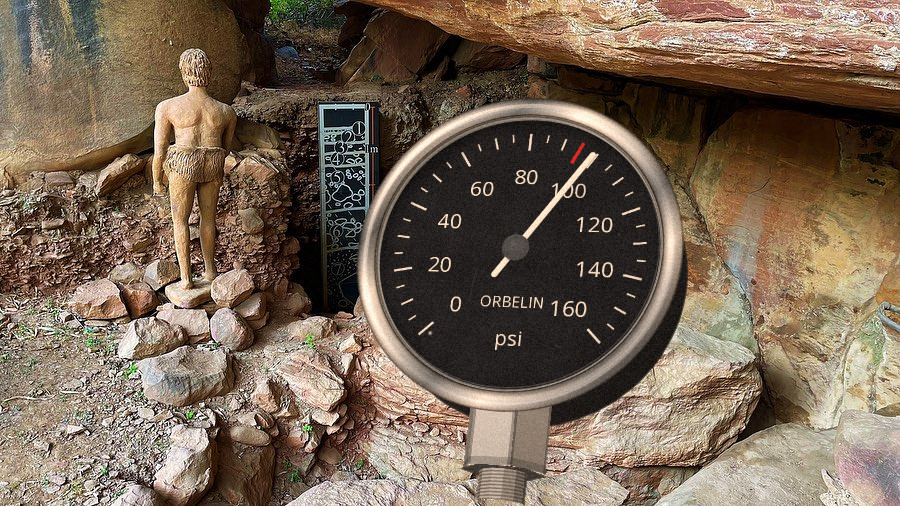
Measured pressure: psi 100
